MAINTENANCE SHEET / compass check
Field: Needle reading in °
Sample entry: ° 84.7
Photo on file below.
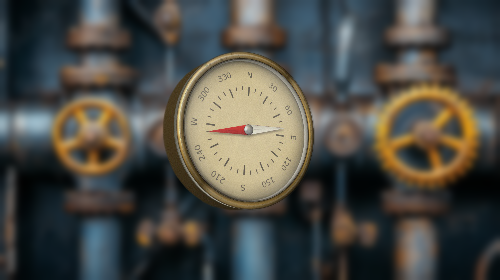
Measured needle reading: ° 260
